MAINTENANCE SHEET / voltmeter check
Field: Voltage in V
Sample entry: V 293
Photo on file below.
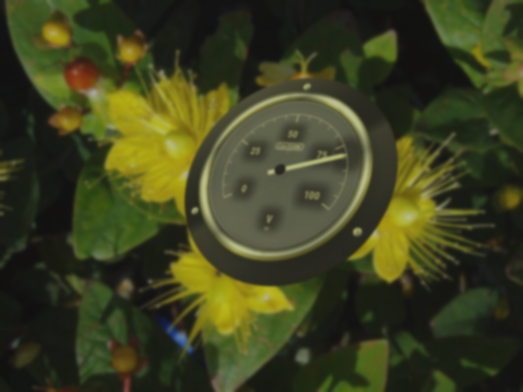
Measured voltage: V 80
